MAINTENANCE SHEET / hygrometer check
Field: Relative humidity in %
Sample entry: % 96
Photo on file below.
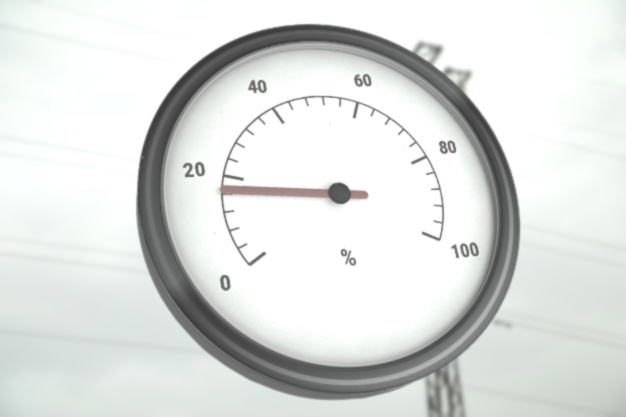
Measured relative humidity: % 16
